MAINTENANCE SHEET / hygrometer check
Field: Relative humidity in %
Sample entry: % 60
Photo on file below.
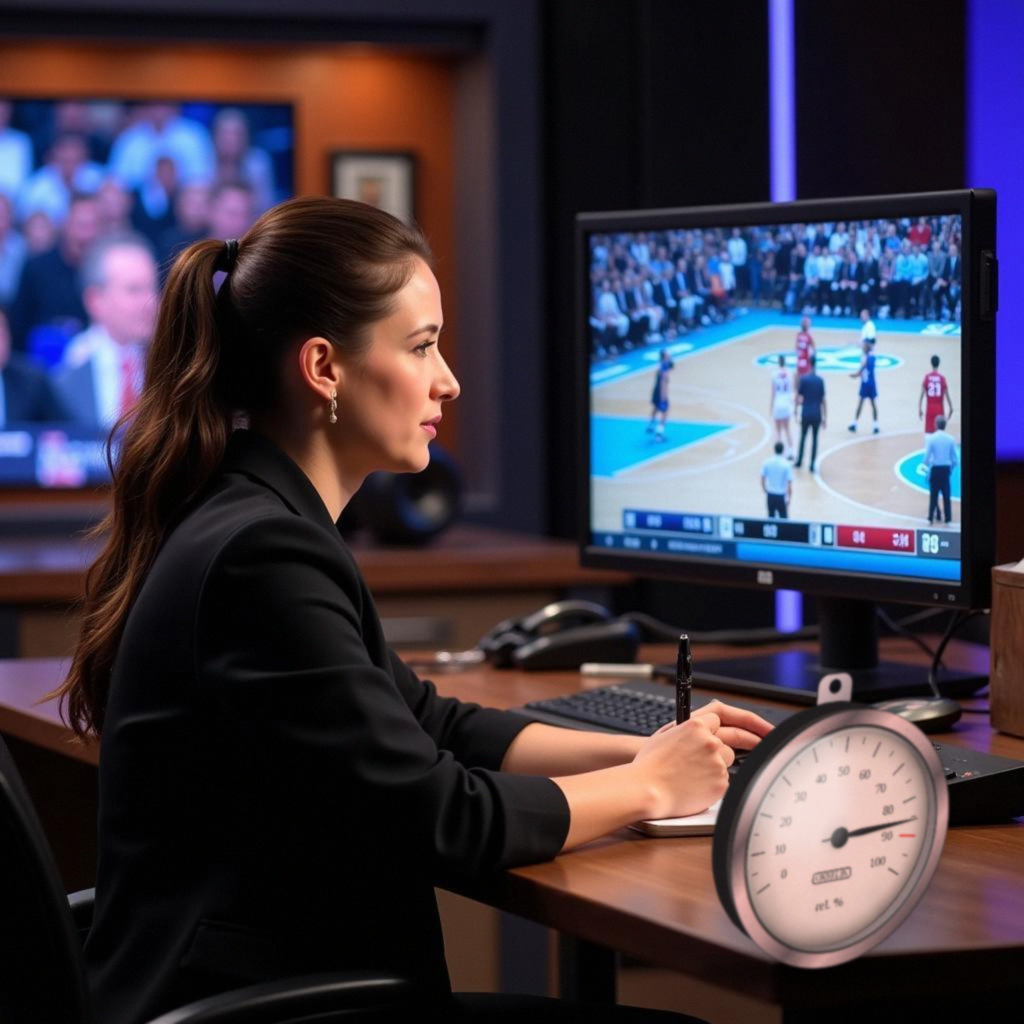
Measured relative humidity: % 85
